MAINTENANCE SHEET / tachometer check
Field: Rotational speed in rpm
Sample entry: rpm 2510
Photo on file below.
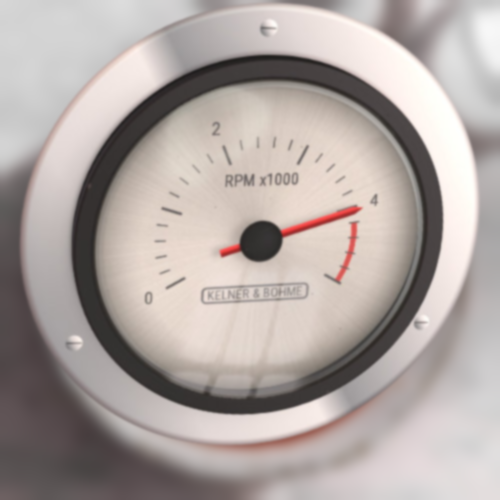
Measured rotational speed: rpm 4000
